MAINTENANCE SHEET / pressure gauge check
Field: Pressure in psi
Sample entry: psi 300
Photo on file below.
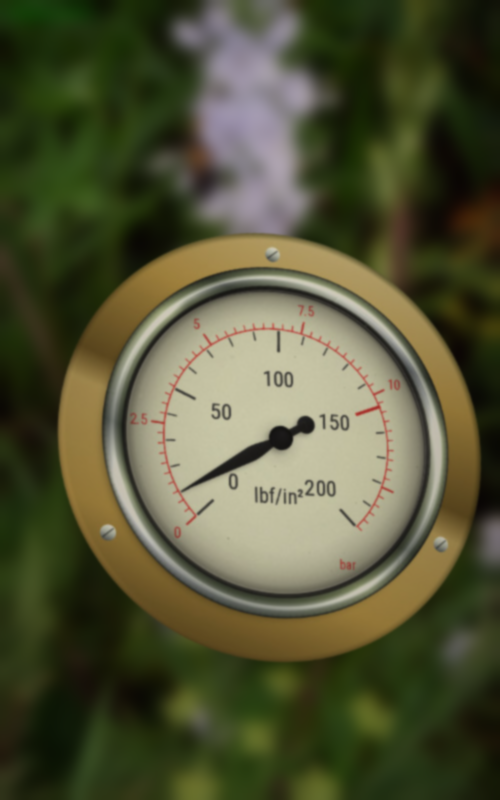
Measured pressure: psi 10
